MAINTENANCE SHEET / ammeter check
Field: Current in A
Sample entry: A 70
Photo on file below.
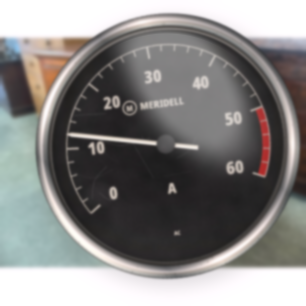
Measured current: A 12
